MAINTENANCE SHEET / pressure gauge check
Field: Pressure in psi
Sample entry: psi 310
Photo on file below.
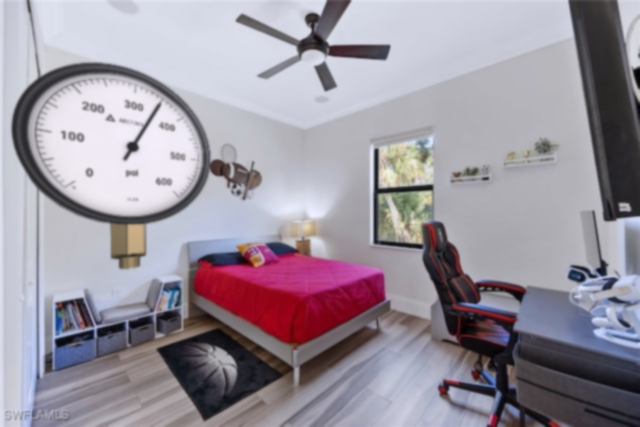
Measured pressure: psi 350
